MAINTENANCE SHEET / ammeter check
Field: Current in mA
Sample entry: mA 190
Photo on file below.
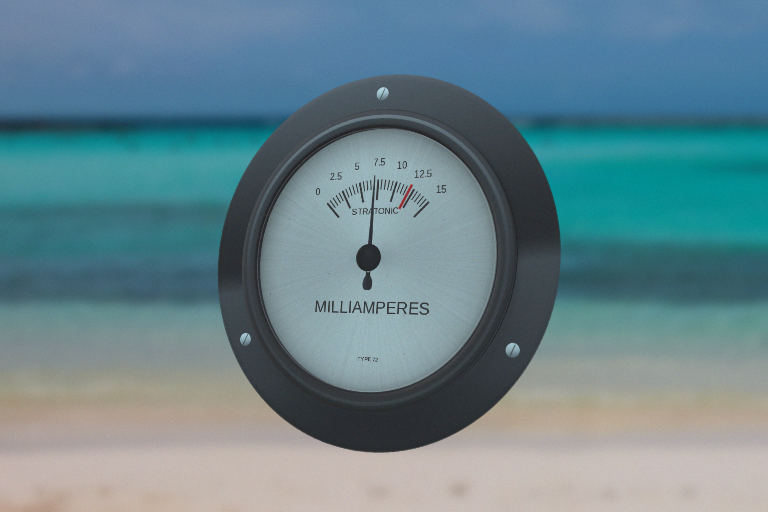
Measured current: mA 7.5
